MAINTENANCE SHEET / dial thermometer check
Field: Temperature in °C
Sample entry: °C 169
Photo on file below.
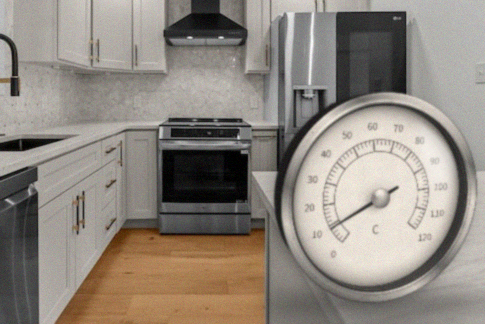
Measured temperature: °C 10
